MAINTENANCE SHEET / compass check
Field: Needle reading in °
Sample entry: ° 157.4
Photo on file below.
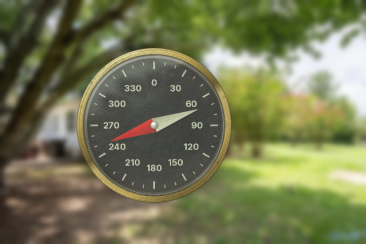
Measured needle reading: ° 250
